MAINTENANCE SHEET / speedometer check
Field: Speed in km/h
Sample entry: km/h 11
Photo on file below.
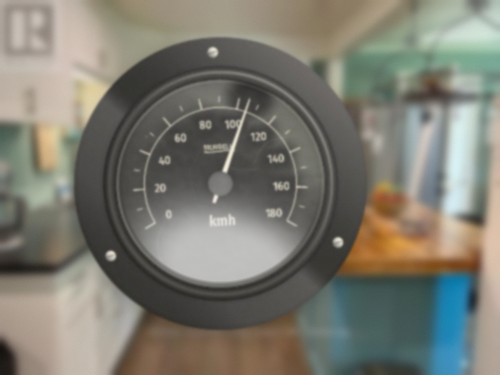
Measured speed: km/h 105
